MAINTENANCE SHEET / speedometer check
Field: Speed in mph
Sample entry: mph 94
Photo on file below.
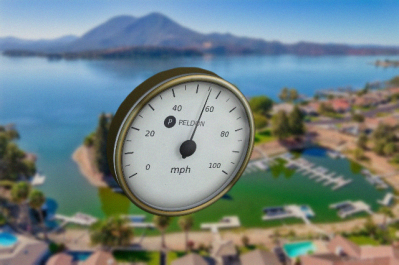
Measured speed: mph 55
